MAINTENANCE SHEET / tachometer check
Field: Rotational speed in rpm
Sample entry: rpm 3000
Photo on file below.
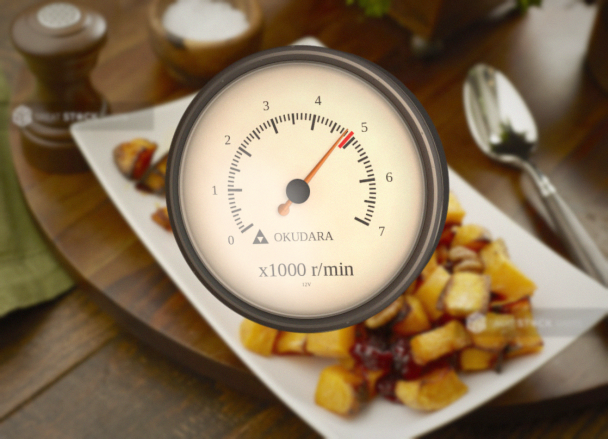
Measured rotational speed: rpm 4800
